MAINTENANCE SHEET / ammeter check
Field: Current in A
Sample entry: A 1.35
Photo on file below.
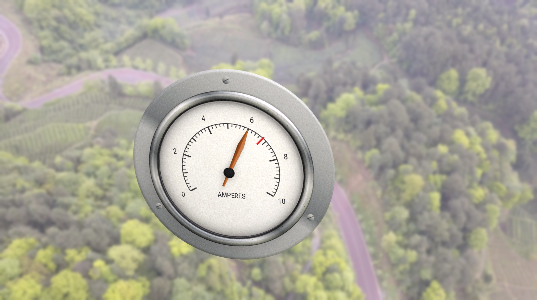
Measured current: A 6
